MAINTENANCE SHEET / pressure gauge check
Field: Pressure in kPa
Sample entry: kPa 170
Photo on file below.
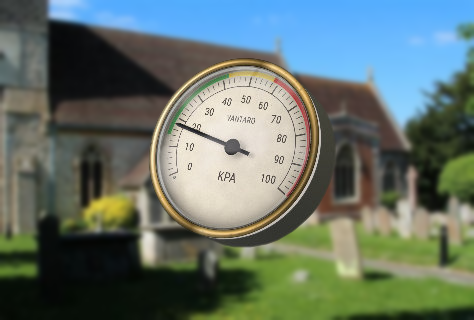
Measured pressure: kPa 18
